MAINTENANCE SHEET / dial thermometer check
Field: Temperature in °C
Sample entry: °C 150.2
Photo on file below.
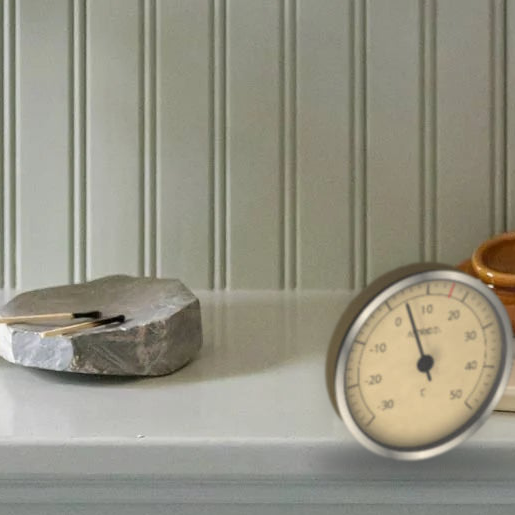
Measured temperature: °C 4
